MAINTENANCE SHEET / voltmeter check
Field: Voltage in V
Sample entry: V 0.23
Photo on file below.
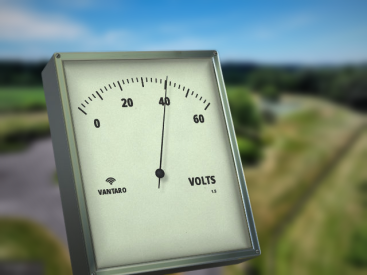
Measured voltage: V 40
